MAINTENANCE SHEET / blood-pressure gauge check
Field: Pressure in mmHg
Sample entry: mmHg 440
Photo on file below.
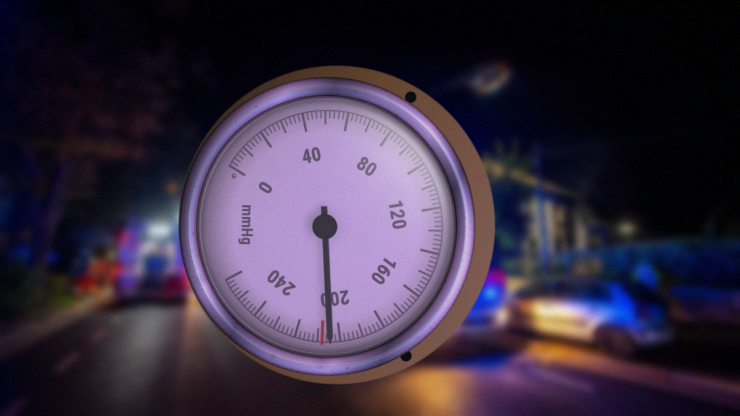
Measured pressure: mmHg 204
